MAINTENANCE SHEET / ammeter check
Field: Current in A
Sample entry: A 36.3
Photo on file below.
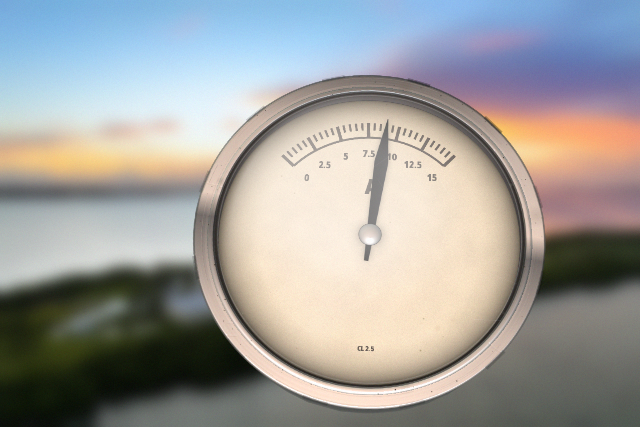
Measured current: A 9
